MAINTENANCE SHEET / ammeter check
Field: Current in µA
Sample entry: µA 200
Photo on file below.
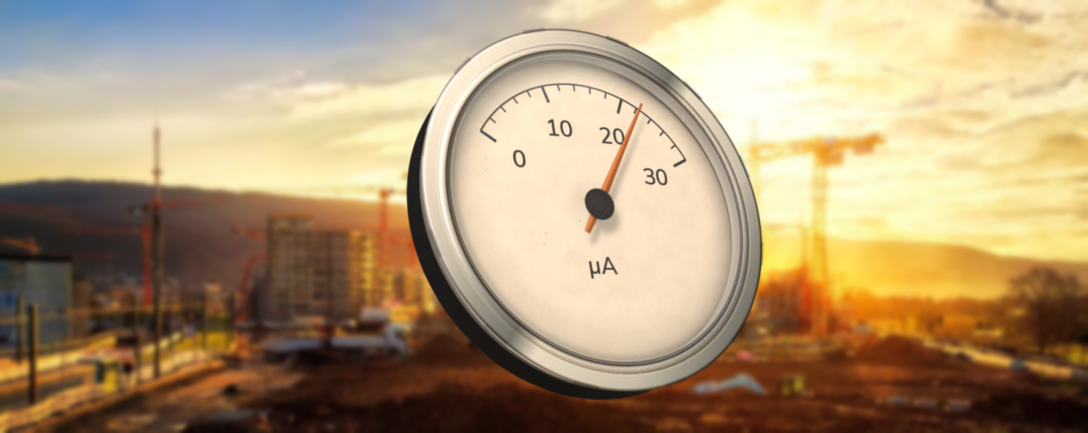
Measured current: µA 22
